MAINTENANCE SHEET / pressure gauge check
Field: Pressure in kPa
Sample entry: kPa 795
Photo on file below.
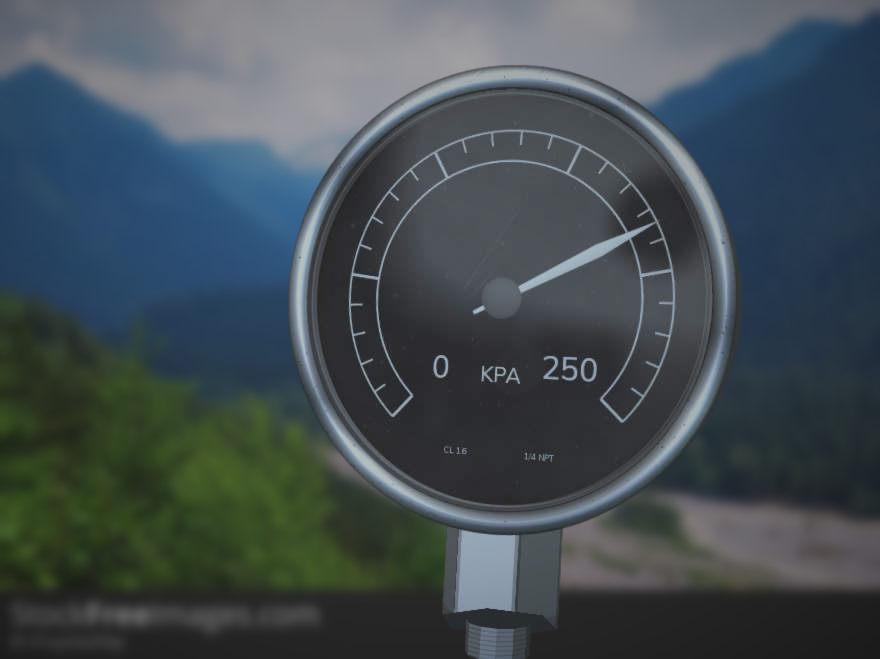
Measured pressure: kPa 185
